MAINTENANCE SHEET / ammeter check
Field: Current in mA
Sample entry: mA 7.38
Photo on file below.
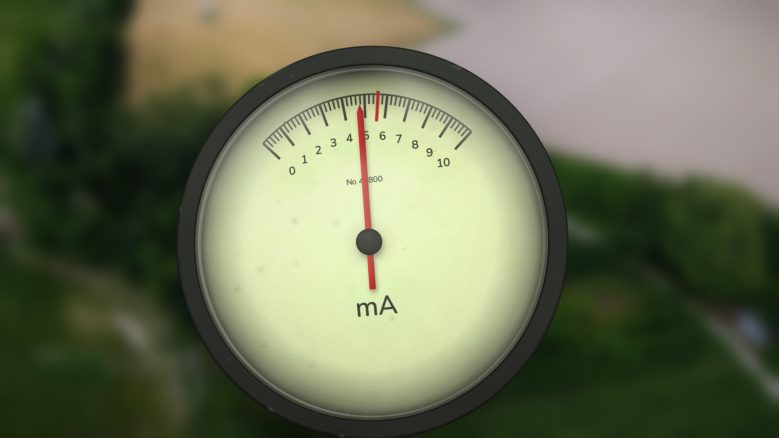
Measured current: mA 4.8
